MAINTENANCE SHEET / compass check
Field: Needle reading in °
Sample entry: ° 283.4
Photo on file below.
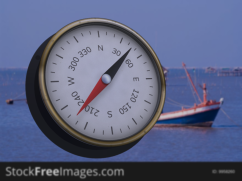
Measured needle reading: ° 225
